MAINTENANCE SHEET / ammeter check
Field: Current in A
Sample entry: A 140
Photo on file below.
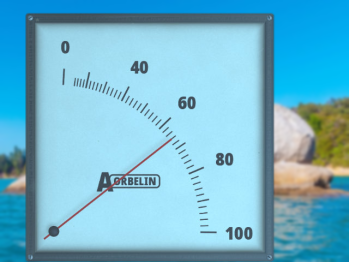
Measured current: A 66
